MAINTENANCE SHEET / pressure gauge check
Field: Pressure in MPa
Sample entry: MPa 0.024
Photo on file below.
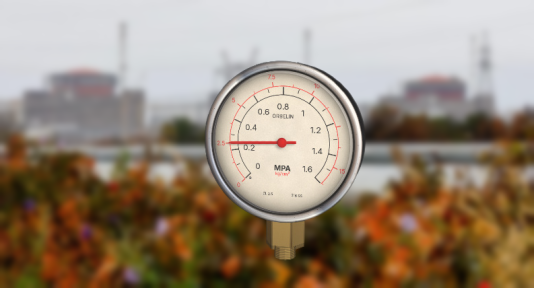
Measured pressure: MPa 0.25
